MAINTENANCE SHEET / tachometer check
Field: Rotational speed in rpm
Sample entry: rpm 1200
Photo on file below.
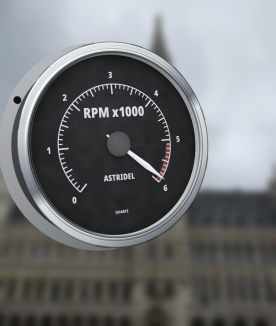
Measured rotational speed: rpm 5900
